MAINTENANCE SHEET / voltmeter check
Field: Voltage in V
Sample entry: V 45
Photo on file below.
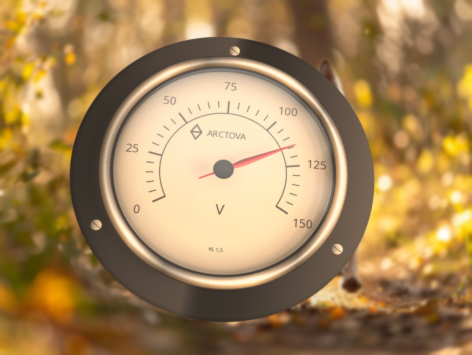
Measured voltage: V 115
